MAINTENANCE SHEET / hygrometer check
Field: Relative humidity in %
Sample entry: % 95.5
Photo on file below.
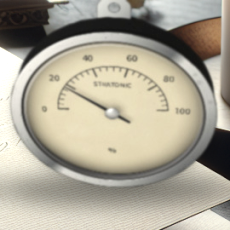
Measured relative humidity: % 20
